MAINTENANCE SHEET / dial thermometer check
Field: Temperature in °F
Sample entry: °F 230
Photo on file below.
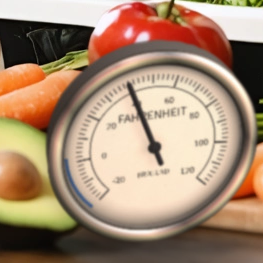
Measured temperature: °F 40
